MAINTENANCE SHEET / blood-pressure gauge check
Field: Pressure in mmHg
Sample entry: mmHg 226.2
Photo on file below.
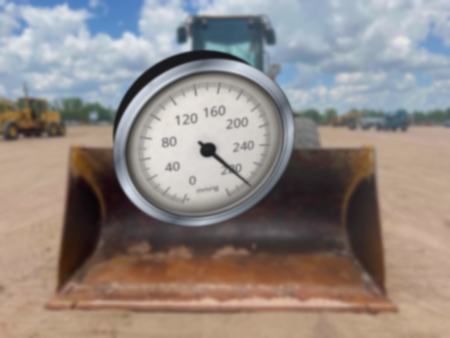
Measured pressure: mmHg 280
